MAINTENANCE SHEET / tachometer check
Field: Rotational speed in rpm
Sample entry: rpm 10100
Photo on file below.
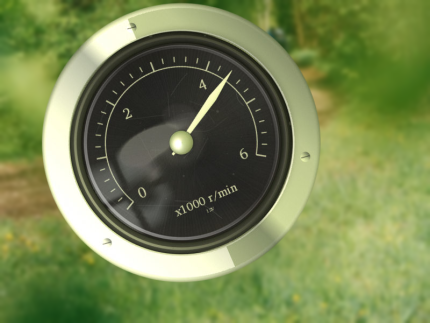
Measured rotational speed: rpm 4400
